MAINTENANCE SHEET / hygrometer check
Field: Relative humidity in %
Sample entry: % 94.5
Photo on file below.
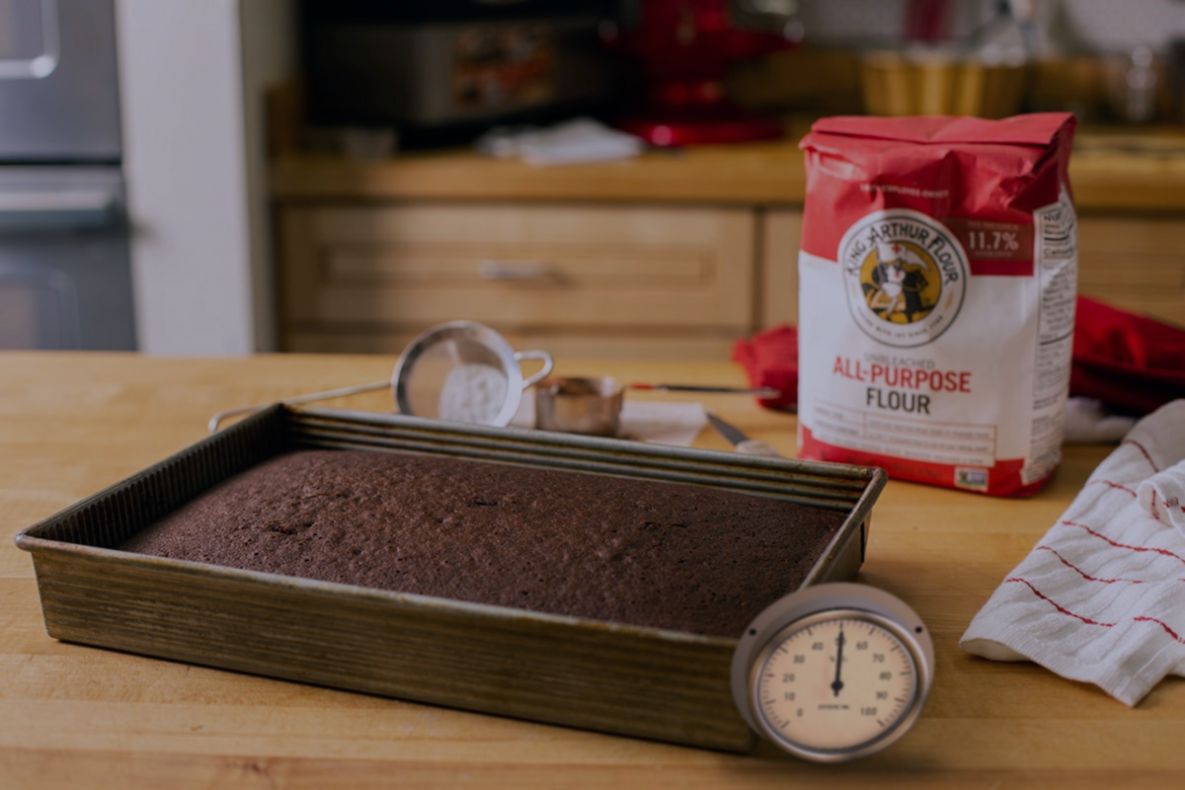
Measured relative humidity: % 50
